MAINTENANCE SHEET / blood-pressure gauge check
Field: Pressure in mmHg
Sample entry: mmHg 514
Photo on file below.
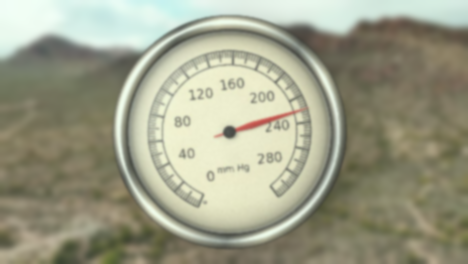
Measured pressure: mmHg 230
